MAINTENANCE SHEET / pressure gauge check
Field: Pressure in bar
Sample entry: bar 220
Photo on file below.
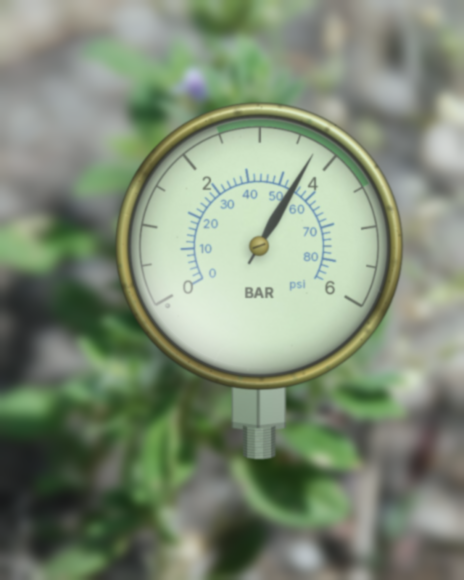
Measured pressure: bar 3.75
